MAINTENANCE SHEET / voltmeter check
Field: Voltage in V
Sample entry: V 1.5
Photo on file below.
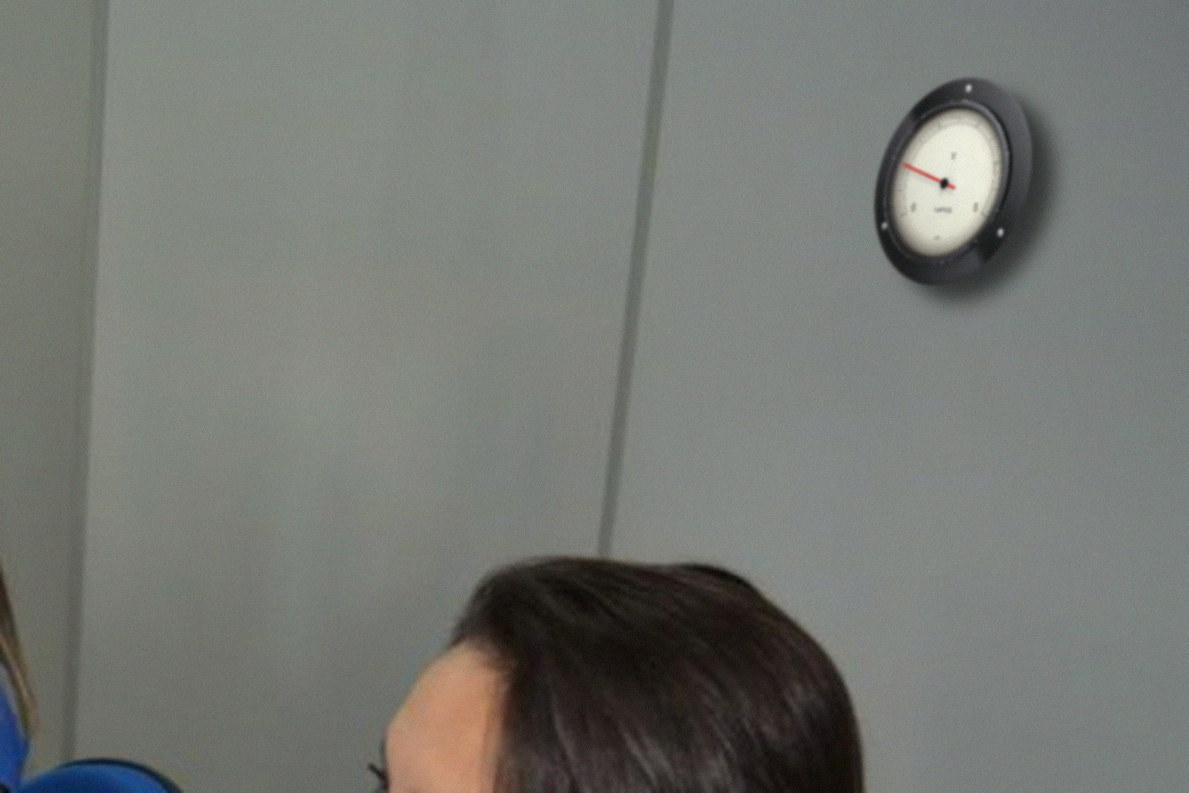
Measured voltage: V 1
